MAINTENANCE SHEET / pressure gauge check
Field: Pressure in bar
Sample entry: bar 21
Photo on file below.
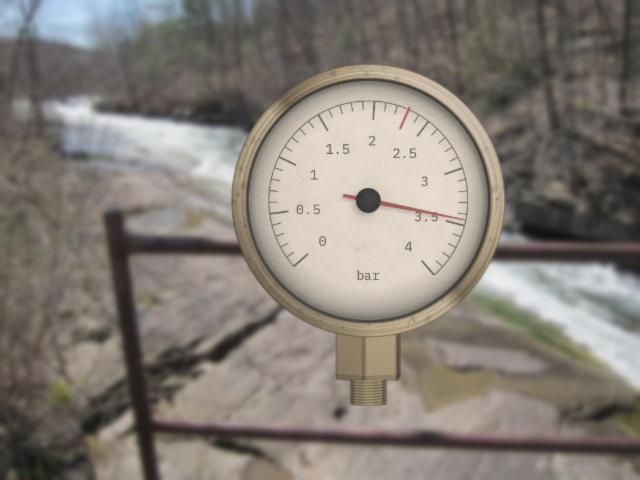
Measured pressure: bar 3.45
